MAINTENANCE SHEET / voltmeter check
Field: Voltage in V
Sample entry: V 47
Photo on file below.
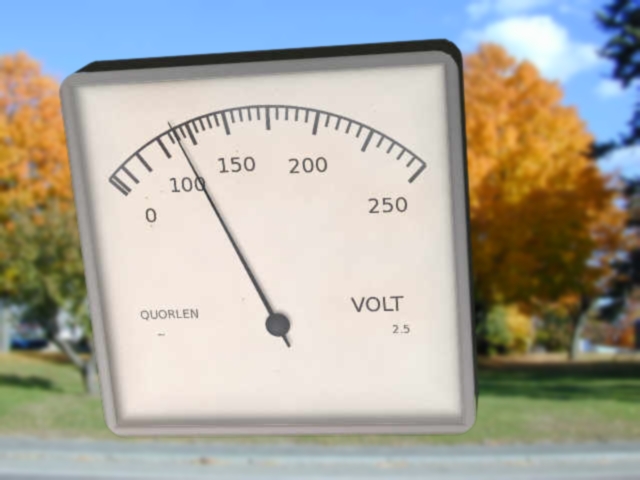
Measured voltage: V 115
